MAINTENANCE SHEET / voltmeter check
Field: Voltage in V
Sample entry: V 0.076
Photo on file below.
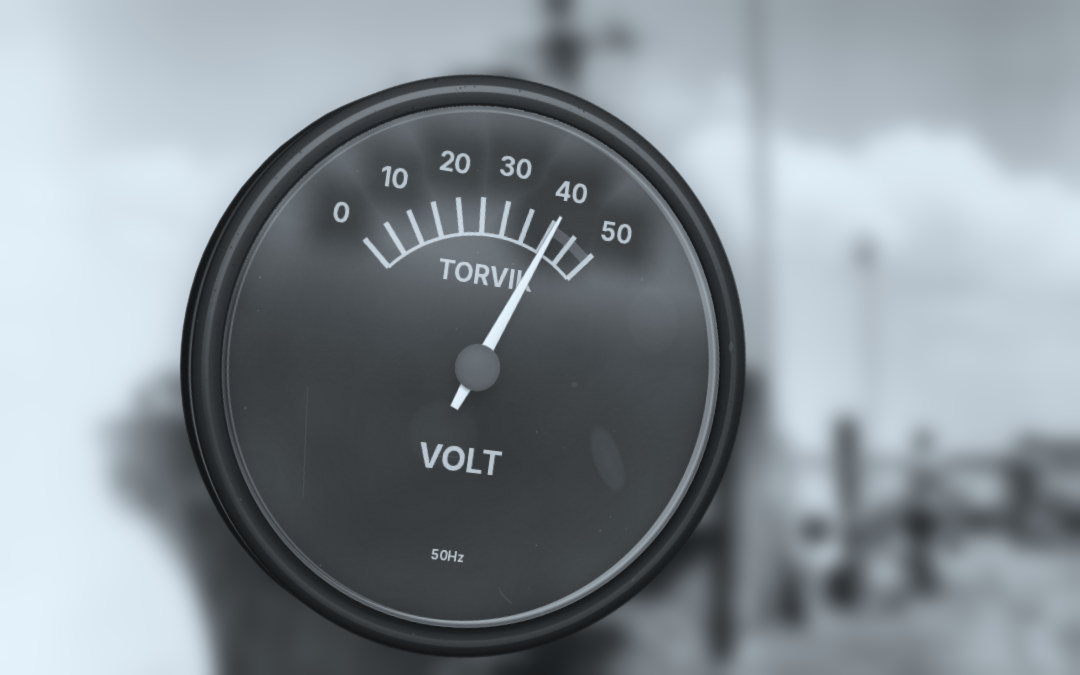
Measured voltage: V 40
